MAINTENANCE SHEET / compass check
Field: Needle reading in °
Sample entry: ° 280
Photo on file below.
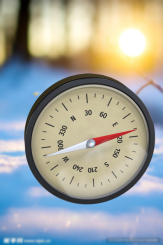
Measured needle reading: ° 110
